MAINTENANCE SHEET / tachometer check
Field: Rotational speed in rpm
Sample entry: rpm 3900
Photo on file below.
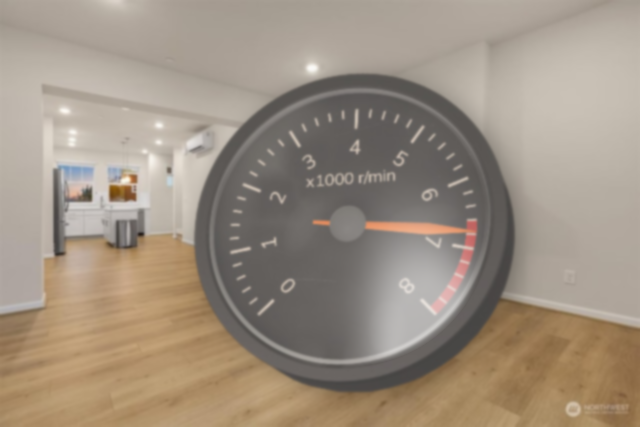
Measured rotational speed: rpm 6800
